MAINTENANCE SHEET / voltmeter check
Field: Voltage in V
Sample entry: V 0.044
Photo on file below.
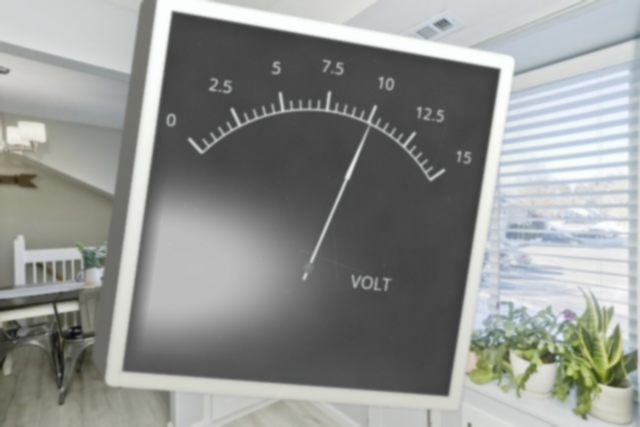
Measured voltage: V 10
